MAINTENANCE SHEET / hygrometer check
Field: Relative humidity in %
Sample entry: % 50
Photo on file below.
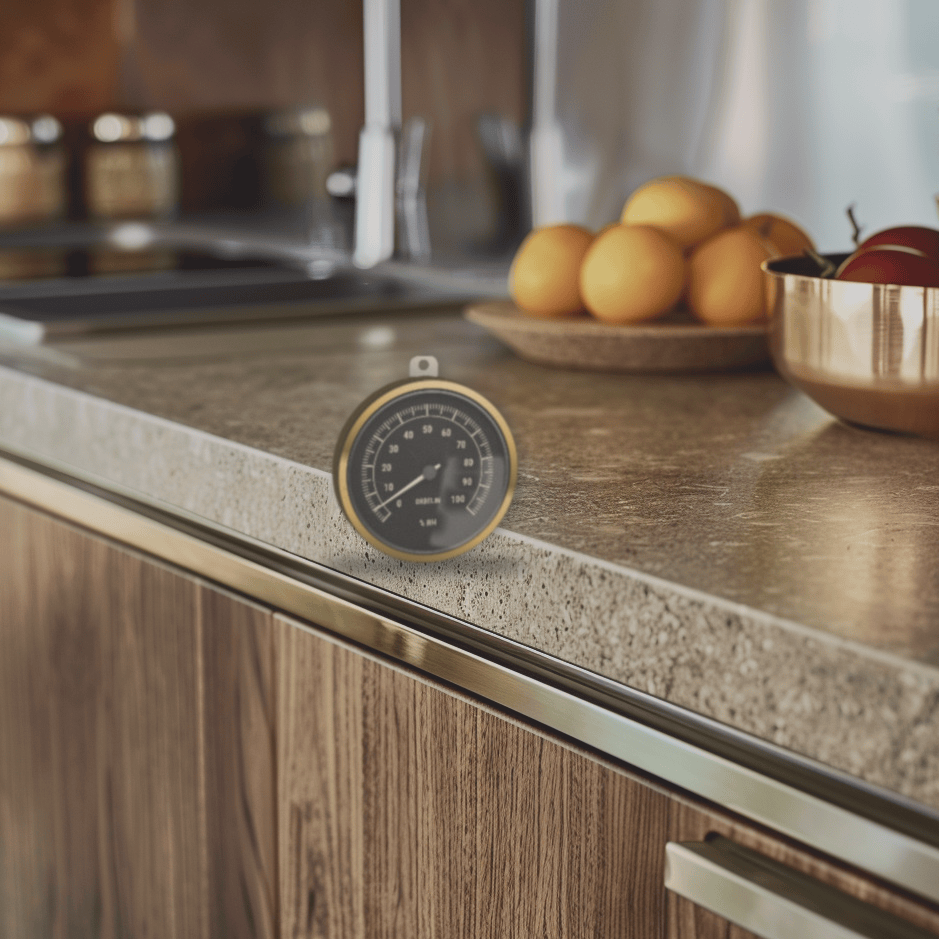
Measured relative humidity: % 5
